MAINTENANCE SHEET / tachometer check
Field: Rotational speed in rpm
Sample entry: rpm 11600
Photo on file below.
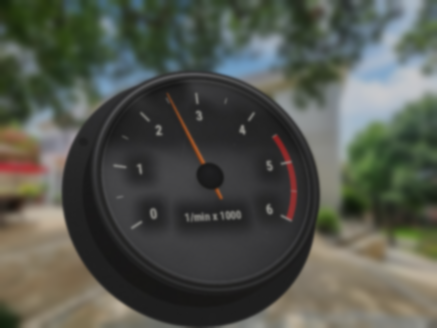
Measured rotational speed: rpm 2500
